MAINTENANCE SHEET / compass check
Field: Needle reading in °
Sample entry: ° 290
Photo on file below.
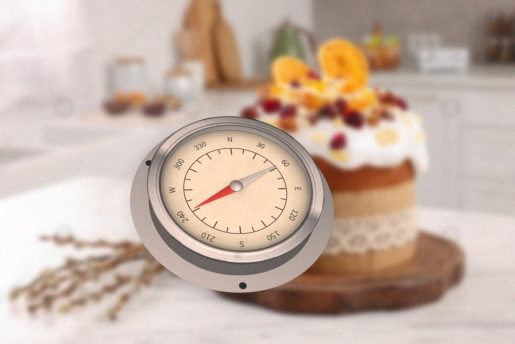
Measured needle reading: ° 240
